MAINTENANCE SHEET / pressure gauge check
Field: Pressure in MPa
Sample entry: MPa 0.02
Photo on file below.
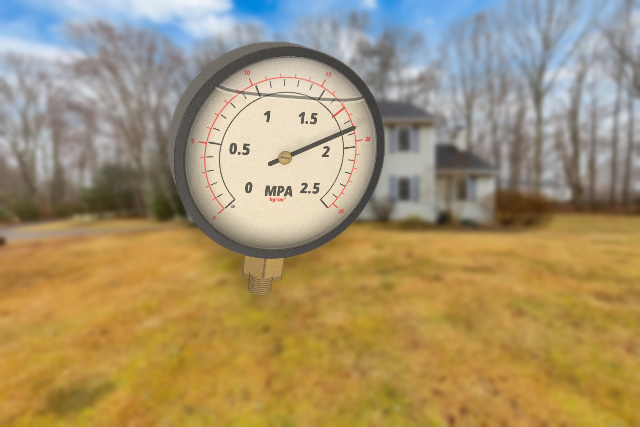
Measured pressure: MPa 1.85
